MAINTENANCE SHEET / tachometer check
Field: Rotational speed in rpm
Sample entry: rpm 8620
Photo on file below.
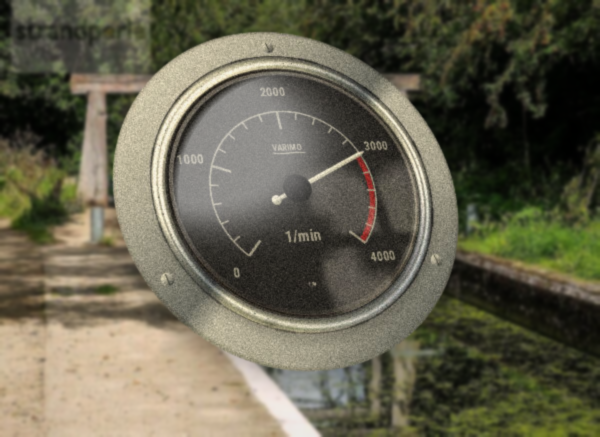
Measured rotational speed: rpm 3000
